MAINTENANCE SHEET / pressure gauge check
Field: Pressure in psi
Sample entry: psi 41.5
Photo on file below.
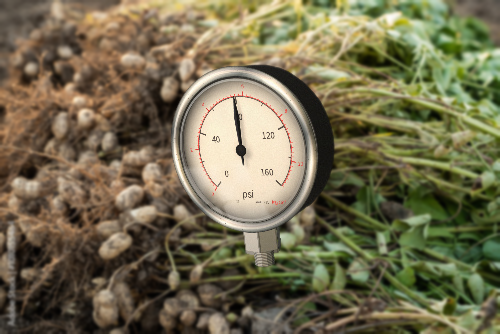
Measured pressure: psi 80
